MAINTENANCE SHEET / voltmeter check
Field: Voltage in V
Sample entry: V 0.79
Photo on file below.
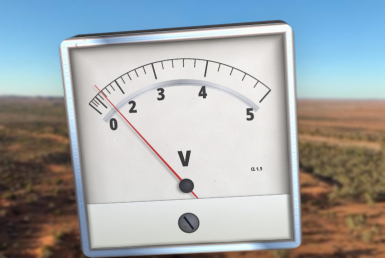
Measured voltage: V 1.4
